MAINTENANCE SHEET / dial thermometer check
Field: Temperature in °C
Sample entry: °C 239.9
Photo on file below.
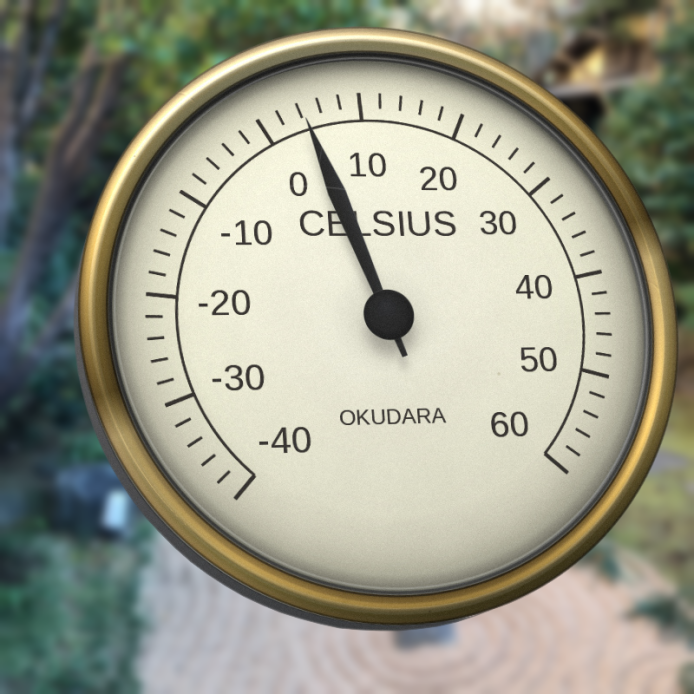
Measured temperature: °C 4
